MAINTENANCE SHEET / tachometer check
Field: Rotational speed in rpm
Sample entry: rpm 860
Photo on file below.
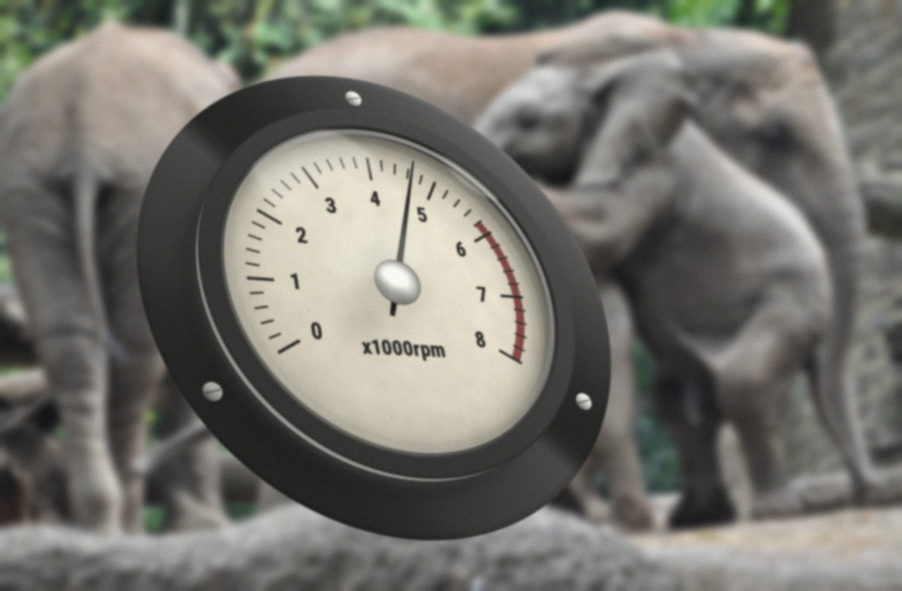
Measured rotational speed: rpm 4600
